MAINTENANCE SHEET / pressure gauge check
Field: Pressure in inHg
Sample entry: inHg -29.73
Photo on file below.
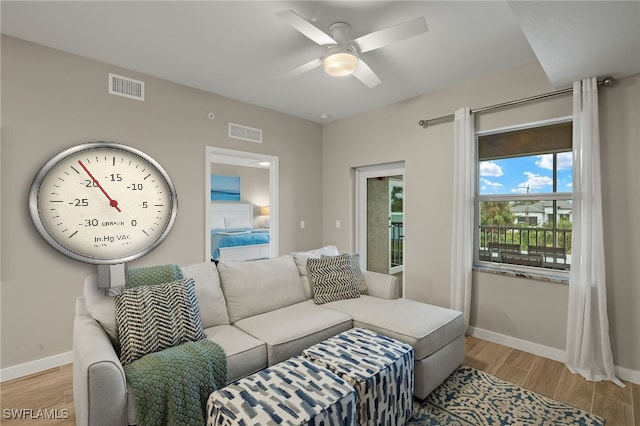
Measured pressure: inHg -19
